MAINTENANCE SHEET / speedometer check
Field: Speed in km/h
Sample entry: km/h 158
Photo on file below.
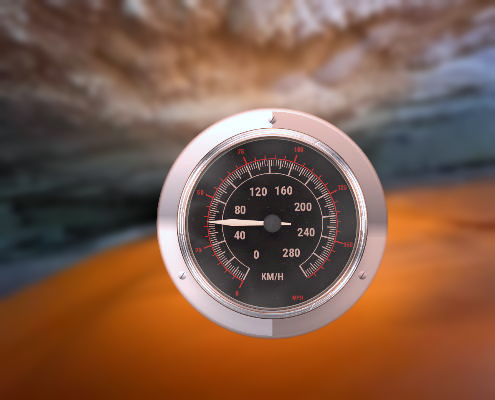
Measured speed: km/h 60
